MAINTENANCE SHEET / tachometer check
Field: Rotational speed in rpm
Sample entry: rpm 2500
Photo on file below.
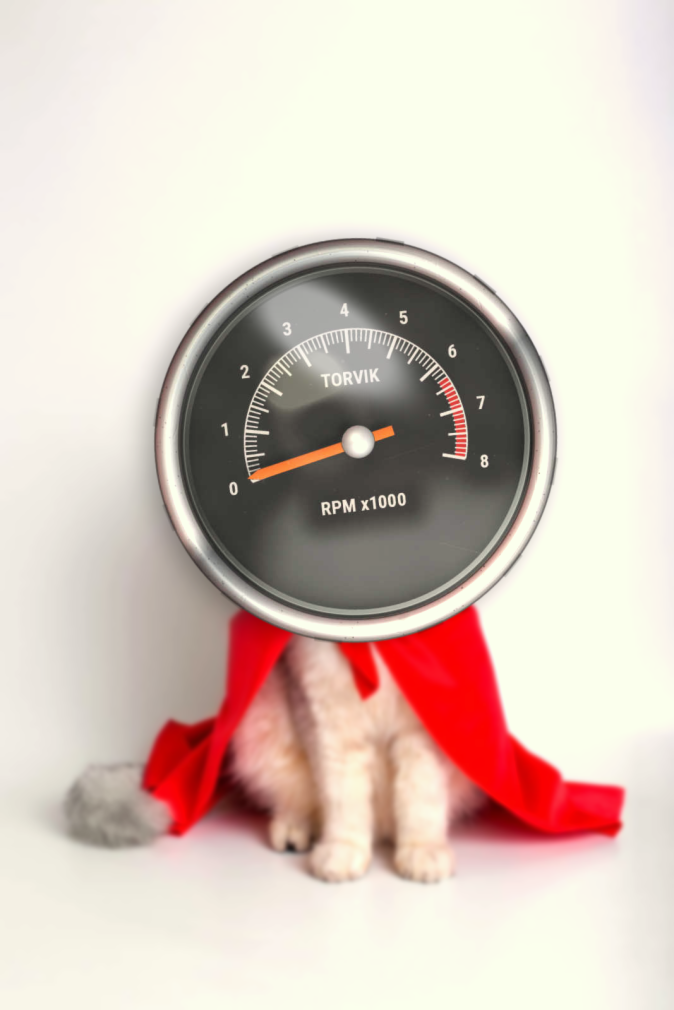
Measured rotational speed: rpm 100
